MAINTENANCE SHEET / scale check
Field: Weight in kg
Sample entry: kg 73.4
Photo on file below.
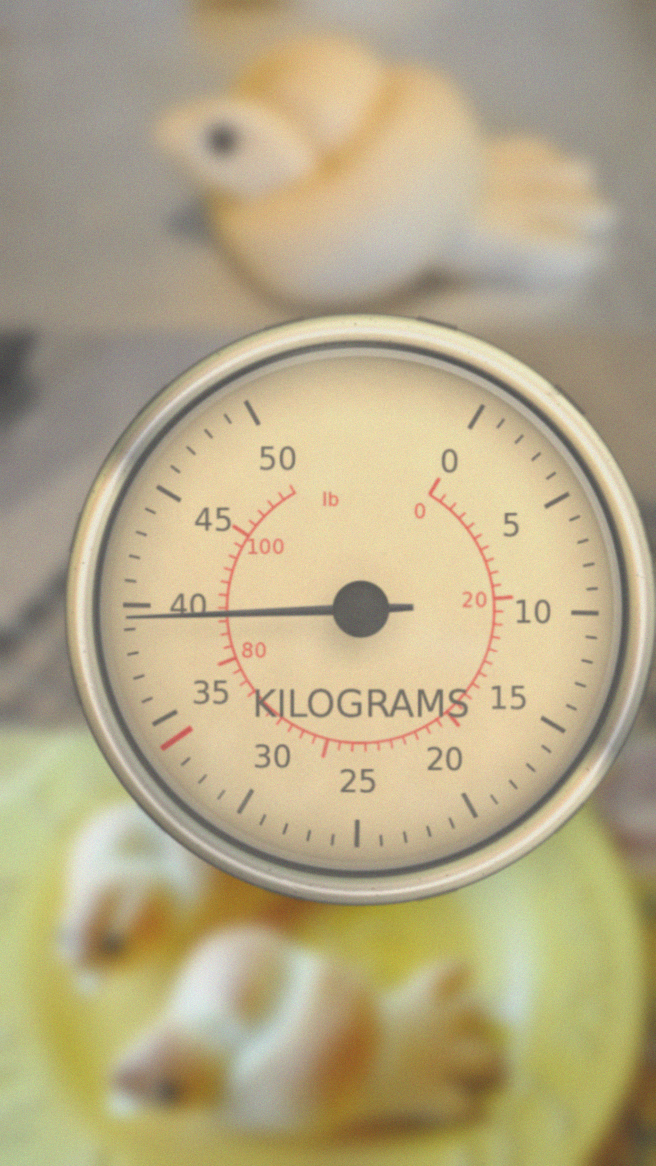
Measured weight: kg 39.5
